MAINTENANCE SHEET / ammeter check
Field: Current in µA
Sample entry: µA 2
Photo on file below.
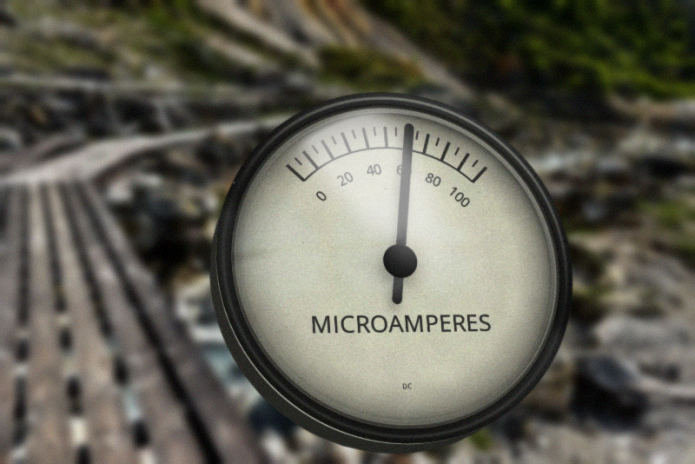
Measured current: µA 60
